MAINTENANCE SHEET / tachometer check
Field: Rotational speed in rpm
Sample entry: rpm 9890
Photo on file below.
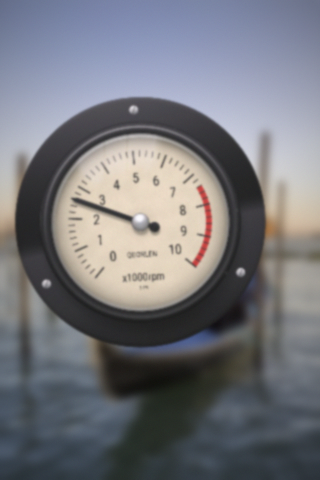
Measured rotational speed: rpm 2600
